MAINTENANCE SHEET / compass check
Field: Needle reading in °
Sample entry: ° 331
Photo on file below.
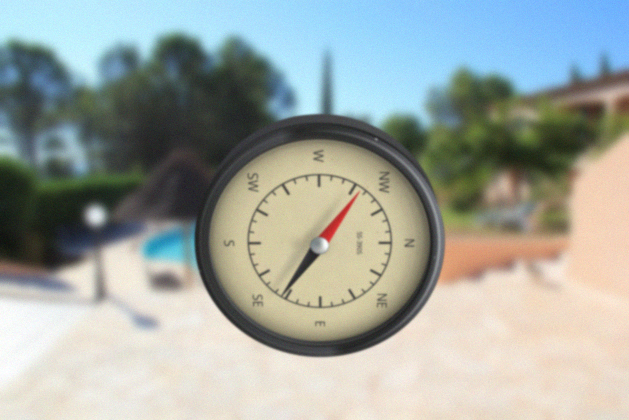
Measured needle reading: ° 305
